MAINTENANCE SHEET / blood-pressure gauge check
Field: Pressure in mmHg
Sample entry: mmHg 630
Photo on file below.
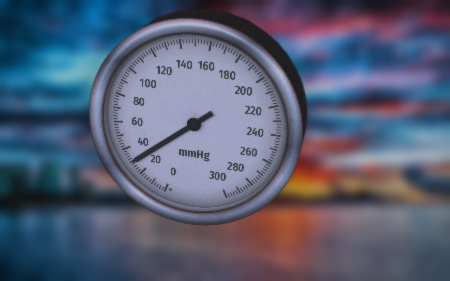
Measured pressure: mmHg 30
